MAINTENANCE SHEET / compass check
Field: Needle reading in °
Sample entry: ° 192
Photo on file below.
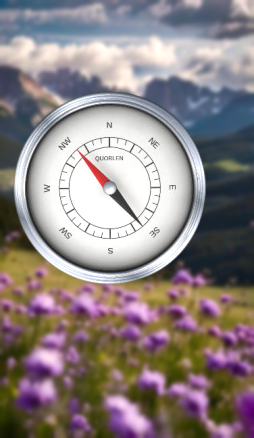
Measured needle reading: ° 320
